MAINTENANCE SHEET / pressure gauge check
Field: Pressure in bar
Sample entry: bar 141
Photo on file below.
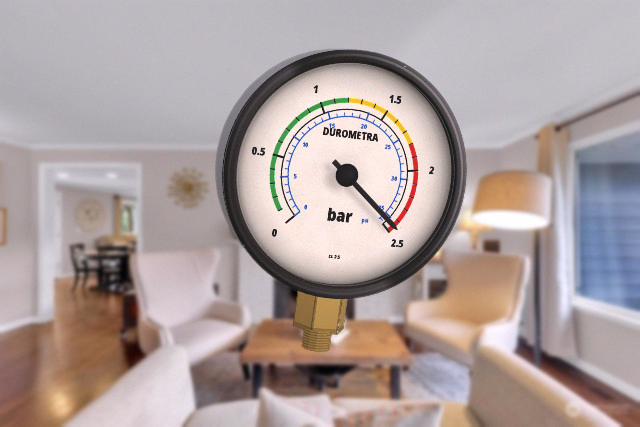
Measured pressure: bar 2.45
